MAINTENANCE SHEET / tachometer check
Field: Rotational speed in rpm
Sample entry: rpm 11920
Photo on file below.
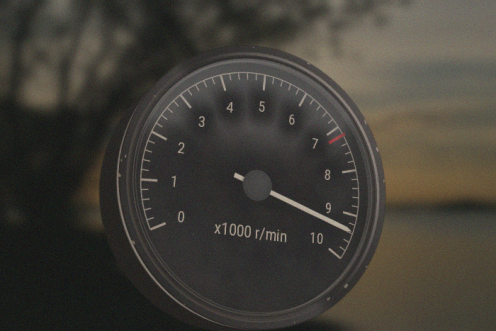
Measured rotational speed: rpm 9400
